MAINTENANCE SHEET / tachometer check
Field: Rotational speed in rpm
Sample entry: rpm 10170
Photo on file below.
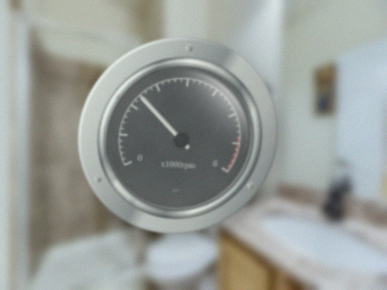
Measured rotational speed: rpm 2400
